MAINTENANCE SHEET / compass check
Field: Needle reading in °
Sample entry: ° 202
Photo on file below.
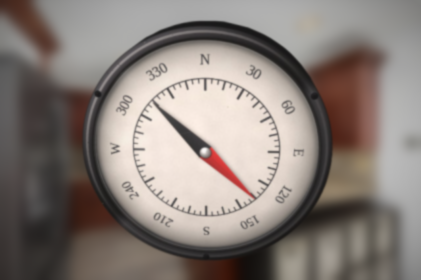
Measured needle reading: ° 135
